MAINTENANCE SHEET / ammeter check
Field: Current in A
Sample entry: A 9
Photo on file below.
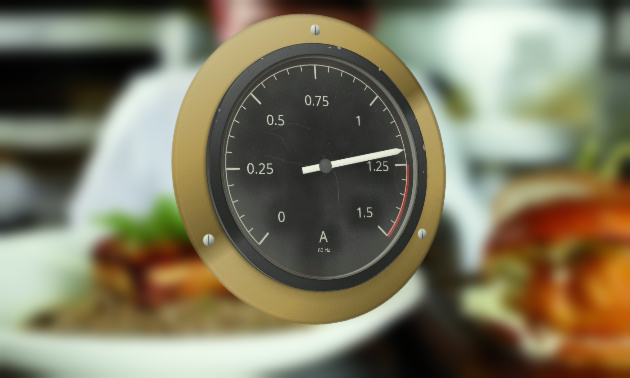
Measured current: A 1.2
